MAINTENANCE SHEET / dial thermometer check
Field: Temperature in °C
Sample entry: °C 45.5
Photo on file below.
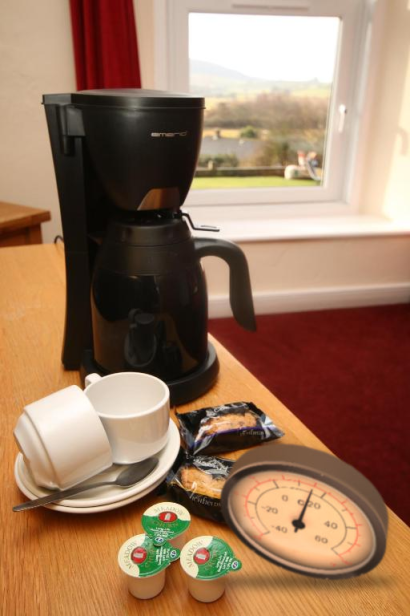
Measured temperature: °C 15
